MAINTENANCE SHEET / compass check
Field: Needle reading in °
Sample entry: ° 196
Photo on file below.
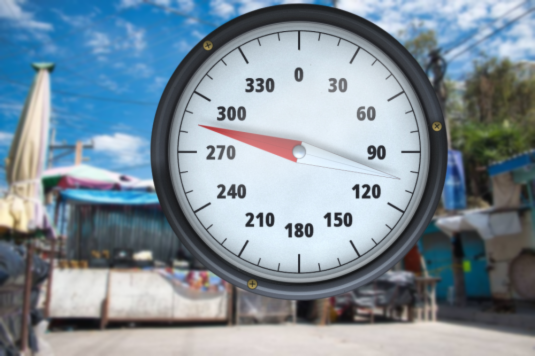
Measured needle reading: ° 285
